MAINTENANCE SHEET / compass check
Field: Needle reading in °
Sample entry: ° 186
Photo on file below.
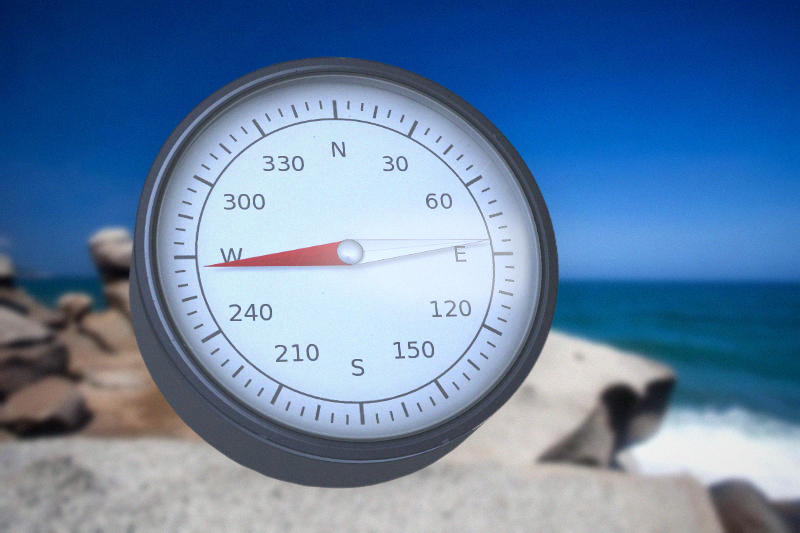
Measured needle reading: ° 265
